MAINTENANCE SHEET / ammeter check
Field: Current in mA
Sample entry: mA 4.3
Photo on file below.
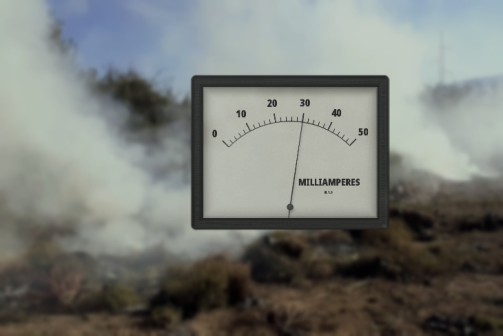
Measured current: mA 30
